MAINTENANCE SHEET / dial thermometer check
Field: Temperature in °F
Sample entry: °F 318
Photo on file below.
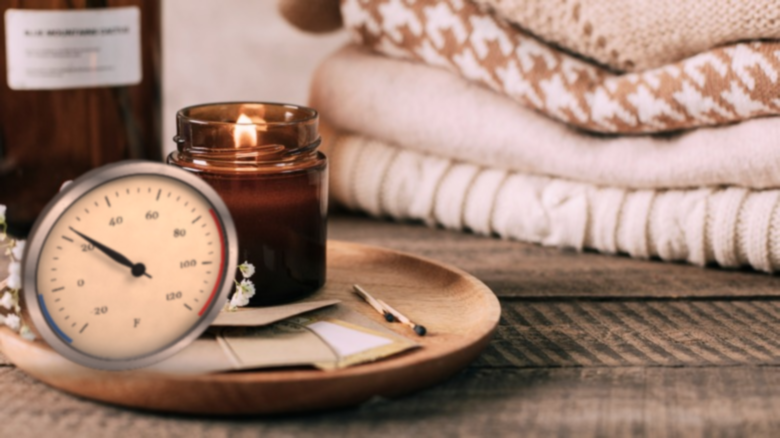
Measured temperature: °F 24
